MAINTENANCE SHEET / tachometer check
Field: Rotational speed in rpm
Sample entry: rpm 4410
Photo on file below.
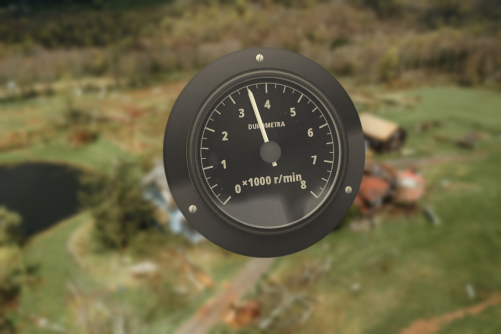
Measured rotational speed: rpm 3500
